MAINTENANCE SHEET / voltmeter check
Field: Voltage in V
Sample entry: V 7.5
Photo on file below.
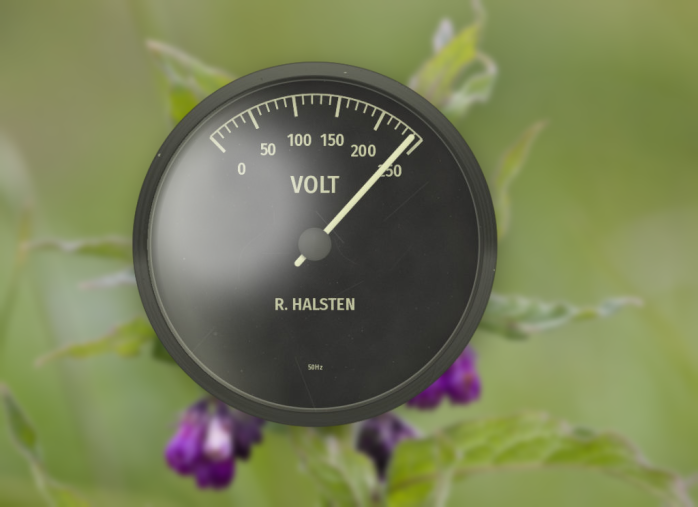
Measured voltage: V 240
